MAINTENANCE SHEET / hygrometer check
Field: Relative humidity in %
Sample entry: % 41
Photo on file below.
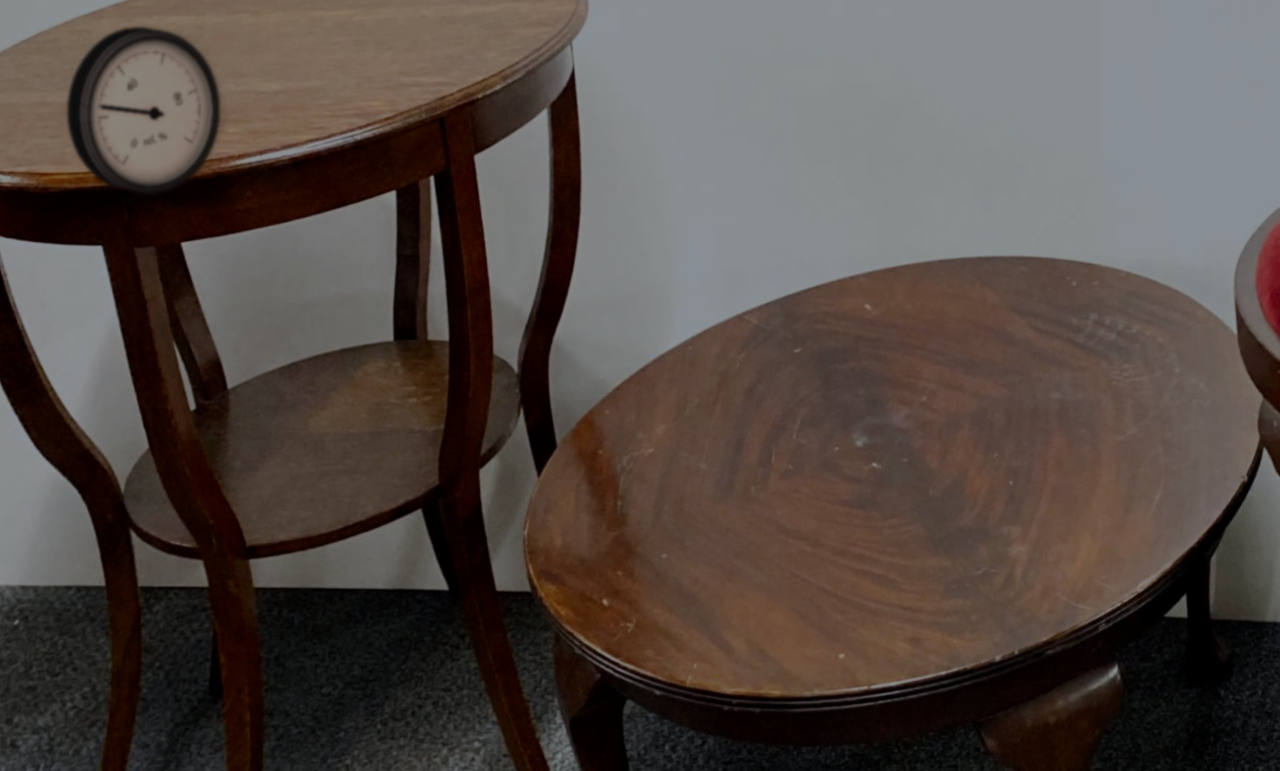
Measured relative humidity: % 24
